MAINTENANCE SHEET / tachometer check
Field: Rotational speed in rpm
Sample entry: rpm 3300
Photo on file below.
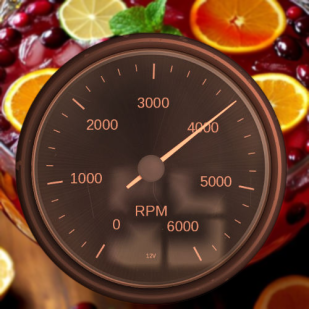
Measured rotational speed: rpm 4000
